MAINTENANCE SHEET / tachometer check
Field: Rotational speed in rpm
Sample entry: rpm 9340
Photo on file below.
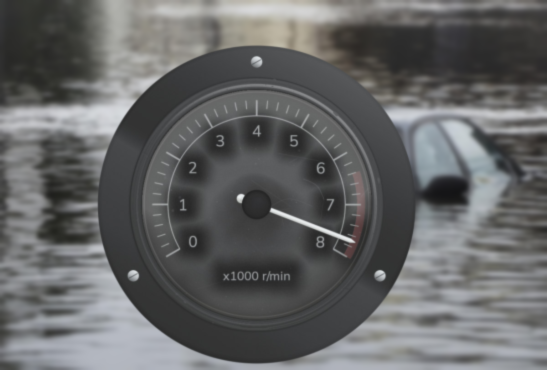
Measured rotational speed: rpm 7700
